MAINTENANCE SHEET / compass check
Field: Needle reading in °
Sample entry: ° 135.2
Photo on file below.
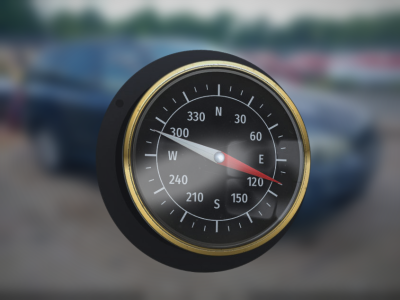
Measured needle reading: ° 110
